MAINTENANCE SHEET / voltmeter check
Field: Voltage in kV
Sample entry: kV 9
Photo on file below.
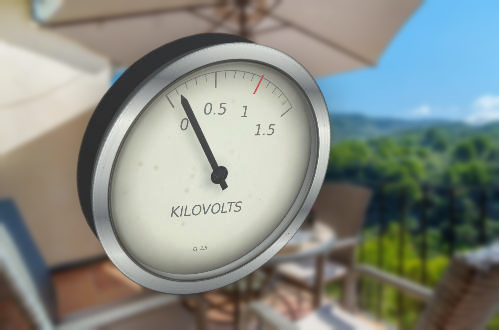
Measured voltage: kV 0.1
